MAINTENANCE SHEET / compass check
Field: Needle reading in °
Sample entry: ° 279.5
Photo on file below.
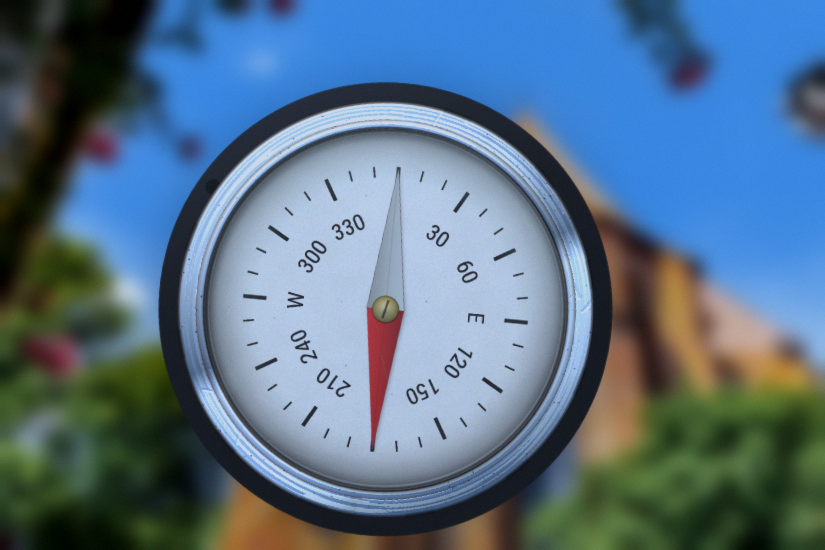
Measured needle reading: ° 180
